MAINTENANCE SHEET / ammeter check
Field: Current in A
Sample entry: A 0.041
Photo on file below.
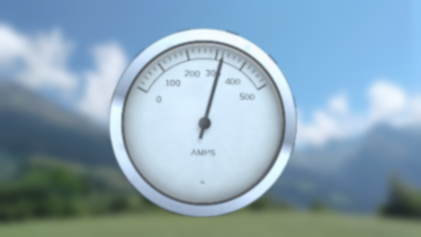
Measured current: A 320
